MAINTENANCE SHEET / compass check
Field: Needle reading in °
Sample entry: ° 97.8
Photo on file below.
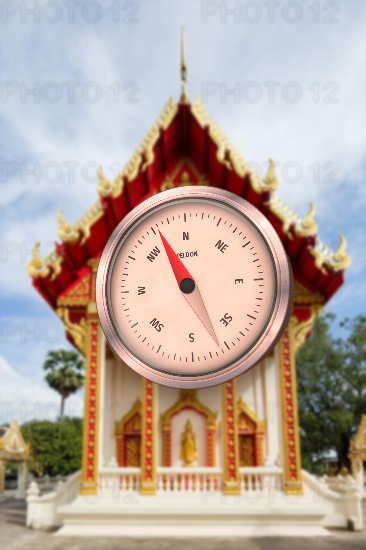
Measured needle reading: ° 335
